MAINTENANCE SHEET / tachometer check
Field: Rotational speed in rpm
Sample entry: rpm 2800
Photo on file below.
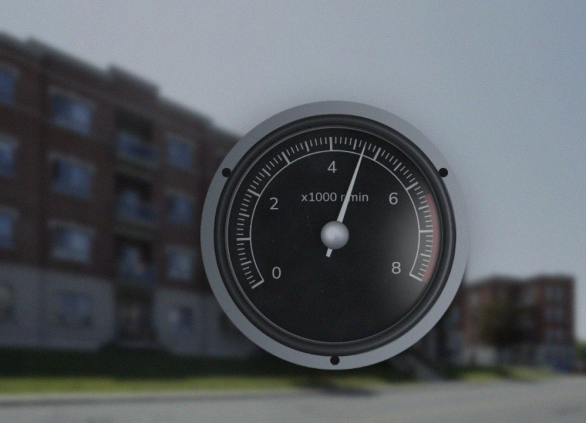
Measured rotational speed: rpm 4700
